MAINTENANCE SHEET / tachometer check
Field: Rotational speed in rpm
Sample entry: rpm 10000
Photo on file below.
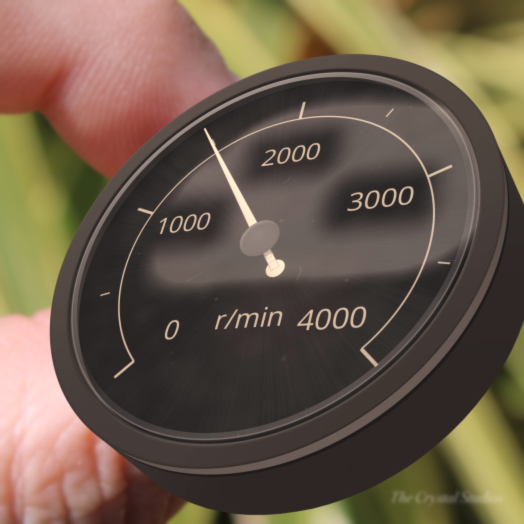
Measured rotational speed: rpm 1500
